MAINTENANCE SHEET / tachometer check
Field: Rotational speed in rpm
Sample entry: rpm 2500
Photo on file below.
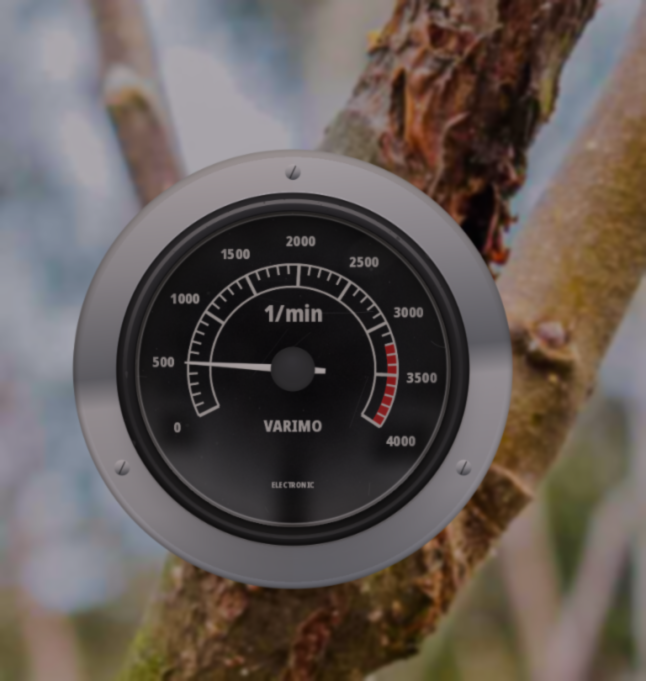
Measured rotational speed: rpm 500
